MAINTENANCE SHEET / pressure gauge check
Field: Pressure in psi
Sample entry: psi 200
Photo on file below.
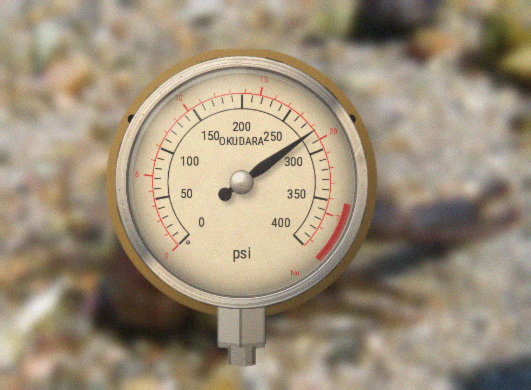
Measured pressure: psi 280
